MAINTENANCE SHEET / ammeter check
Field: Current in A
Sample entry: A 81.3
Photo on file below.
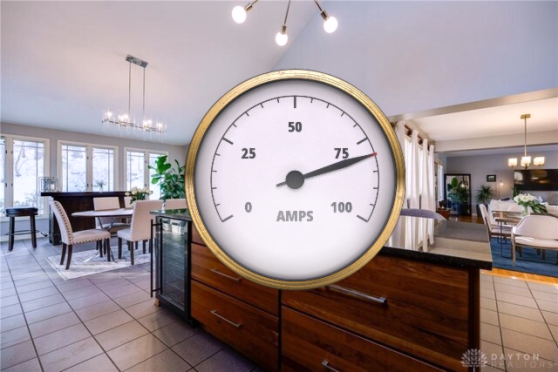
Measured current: A 80
